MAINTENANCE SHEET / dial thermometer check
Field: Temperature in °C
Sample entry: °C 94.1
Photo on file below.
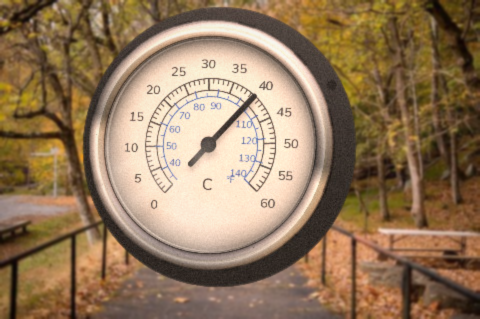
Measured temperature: °C 40
